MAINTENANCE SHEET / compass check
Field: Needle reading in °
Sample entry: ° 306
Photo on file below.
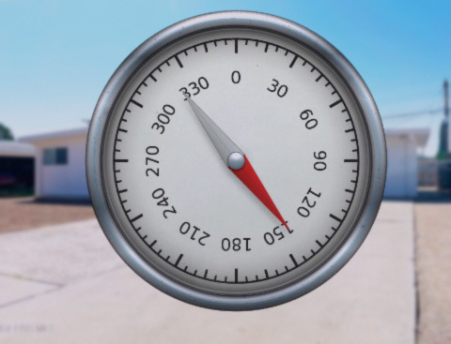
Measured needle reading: ° 142.5
